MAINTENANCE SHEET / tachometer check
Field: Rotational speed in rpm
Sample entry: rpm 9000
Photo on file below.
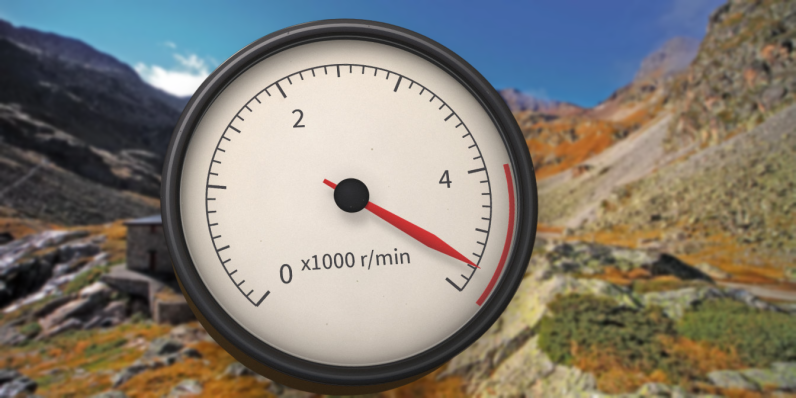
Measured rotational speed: rpm 4800
